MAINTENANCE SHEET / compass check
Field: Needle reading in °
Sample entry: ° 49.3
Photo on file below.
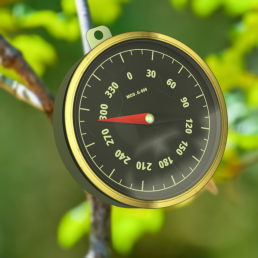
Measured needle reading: ° 290
